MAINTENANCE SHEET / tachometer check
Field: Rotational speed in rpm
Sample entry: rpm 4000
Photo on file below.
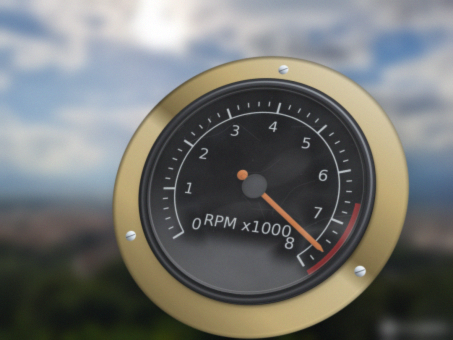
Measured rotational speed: rpm 7600
